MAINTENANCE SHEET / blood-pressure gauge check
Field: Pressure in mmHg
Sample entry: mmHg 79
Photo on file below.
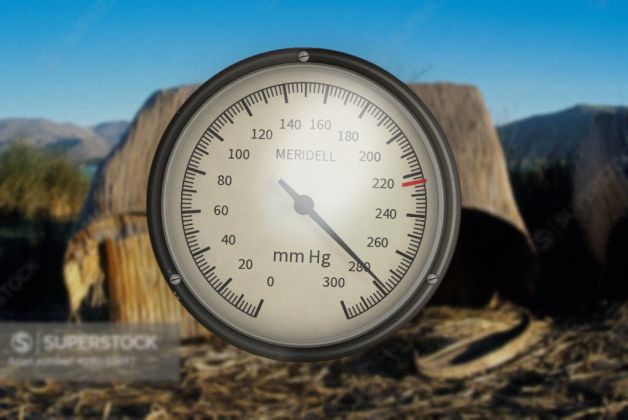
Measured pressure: mmHg 278
